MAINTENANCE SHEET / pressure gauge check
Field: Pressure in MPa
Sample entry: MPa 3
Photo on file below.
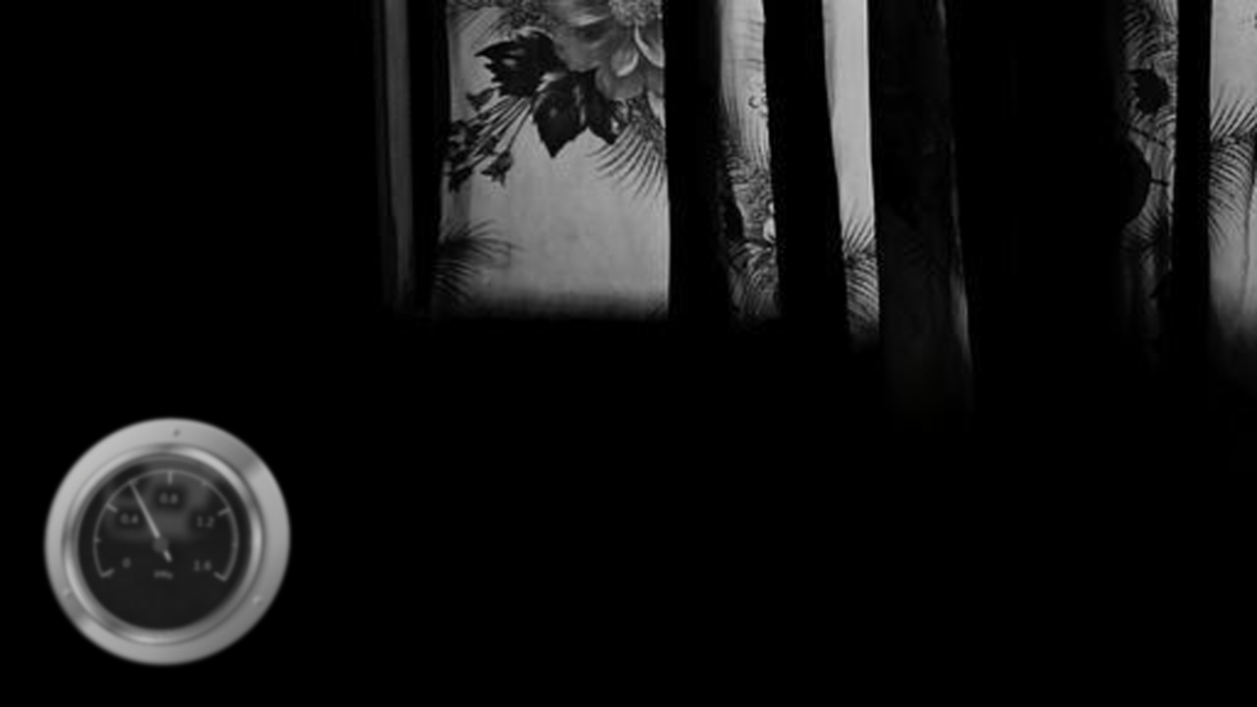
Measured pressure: MPa 0.6
